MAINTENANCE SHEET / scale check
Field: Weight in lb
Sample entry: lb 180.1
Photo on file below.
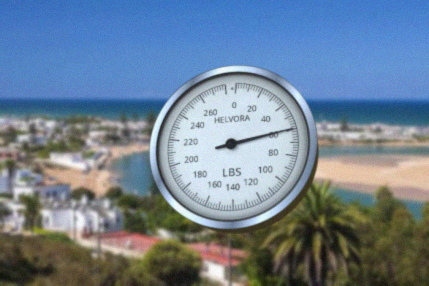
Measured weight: lb 60
